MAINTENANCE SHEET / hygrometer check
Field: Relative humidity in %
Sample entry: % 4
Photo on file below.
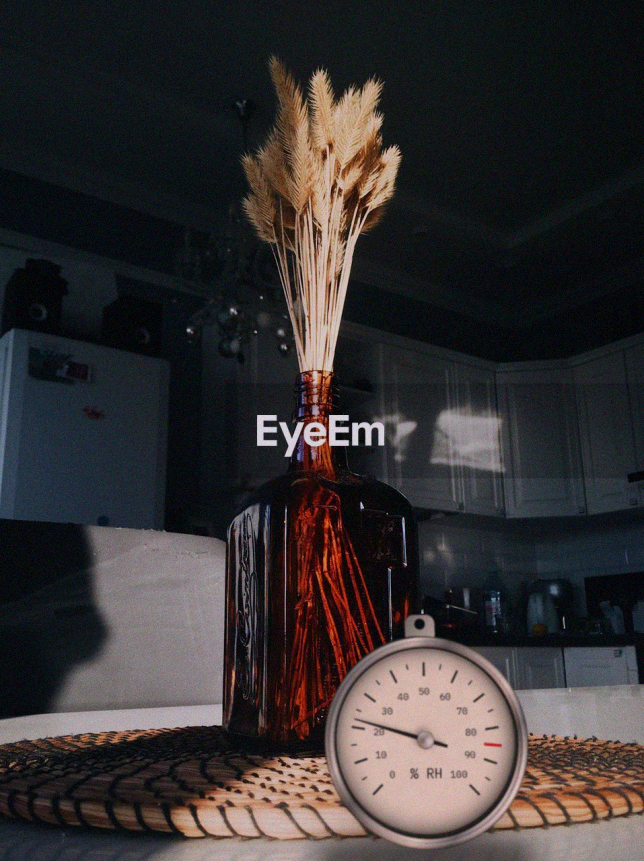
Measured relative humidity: % 22.5
